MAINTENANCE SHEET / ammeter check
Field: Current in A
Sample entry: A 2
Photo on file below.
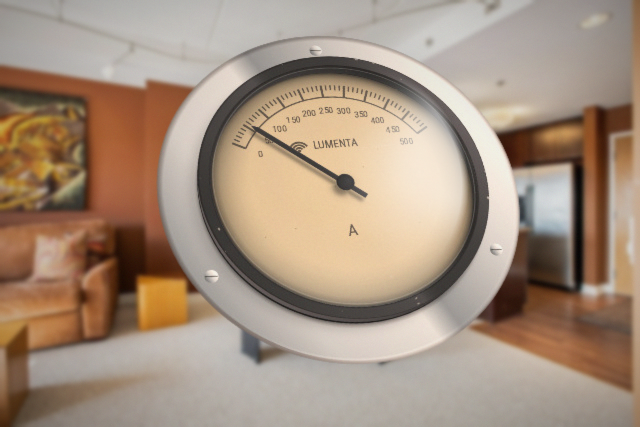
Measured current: A 50
